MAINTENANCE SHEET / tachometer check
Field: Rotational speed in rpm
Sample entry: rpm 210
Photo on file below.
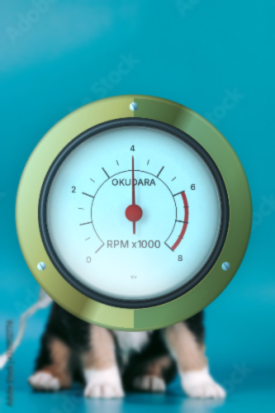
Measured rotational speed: rpm 4000
